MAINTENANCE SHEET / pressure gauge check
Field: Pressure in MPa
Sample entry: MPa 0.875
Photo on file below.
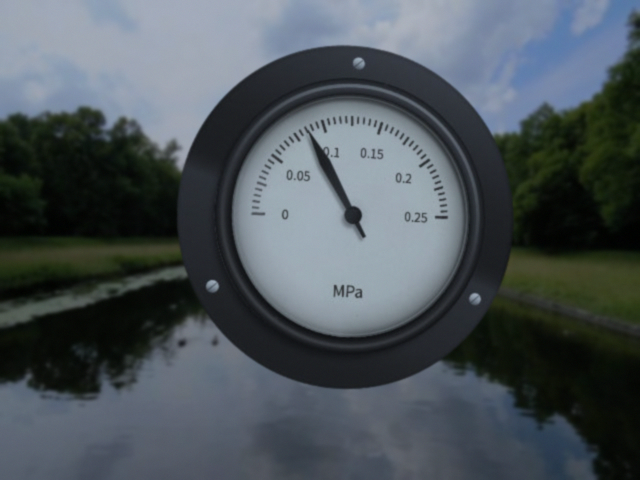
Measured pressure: MPa 0.085
